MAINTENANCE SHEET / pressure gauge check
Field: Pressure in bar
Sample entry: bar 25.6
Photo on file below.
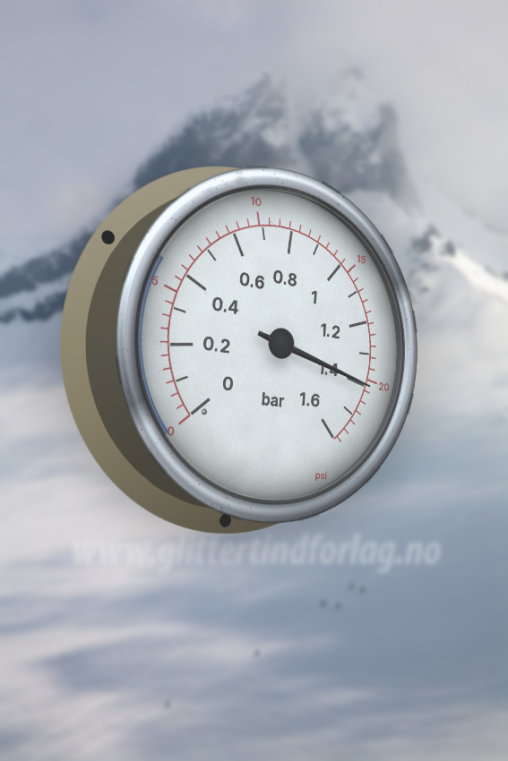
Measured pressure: bar 1.4
